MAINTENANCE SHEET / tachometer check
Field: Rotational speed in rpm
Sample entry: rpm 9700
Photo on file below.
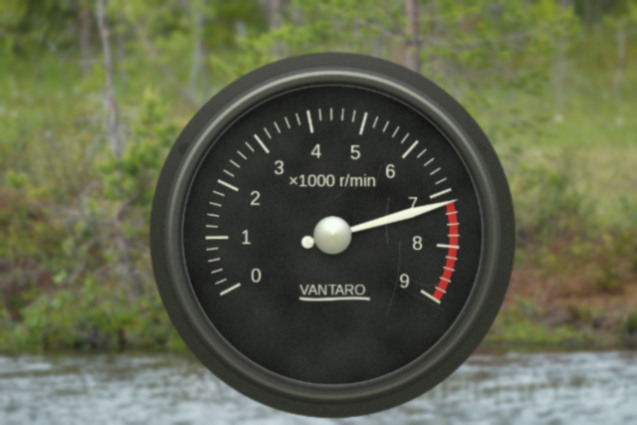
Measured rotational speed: rpm 7200
